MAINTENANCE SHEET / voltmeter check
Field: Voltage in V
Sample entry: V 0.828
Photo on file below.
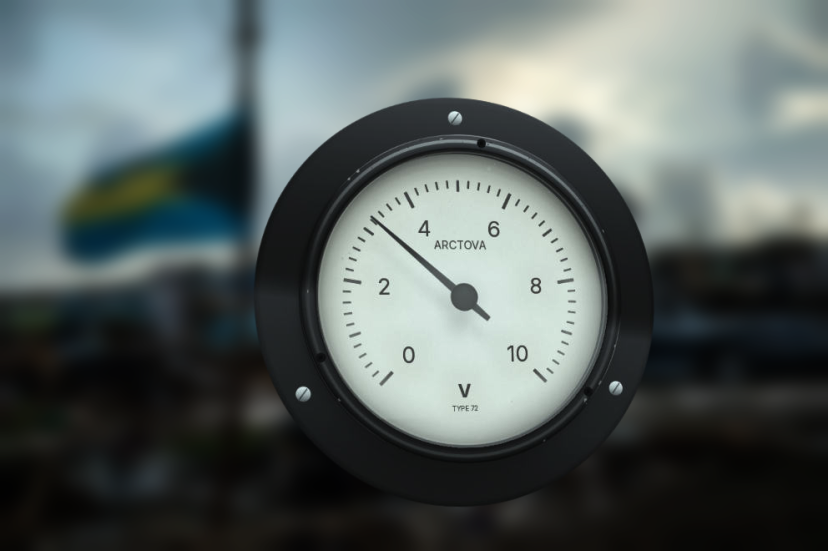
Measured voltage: V 3.2
